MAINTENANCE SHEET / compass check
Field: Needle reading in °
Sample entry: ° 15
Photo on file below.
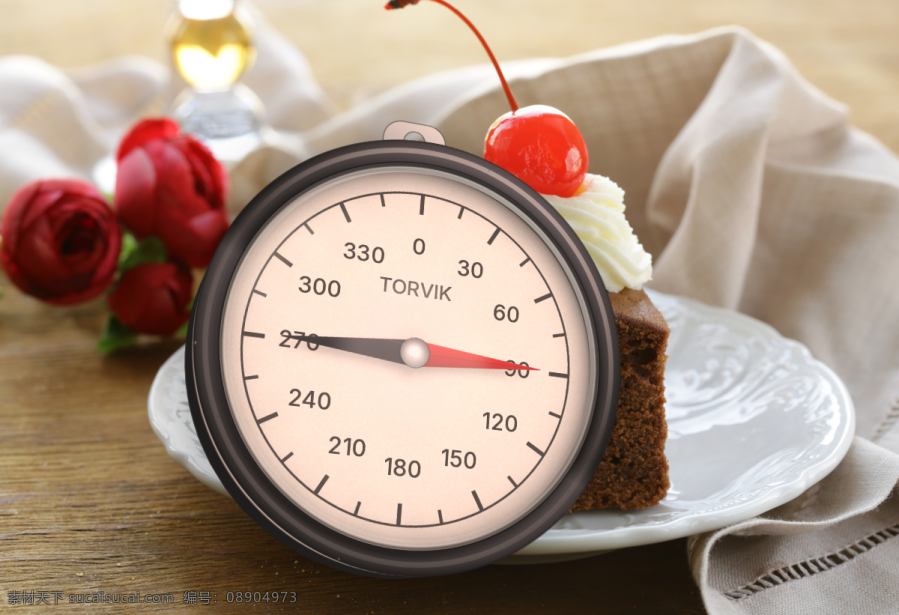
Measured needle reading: ° 90
